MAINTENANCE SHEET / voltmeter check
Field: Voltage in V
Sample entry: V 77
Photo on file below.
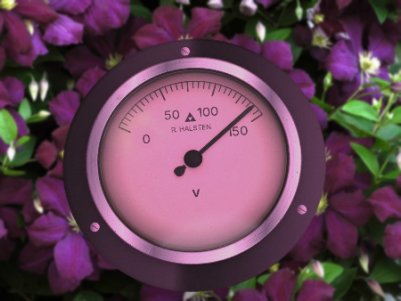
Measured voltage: V 140
